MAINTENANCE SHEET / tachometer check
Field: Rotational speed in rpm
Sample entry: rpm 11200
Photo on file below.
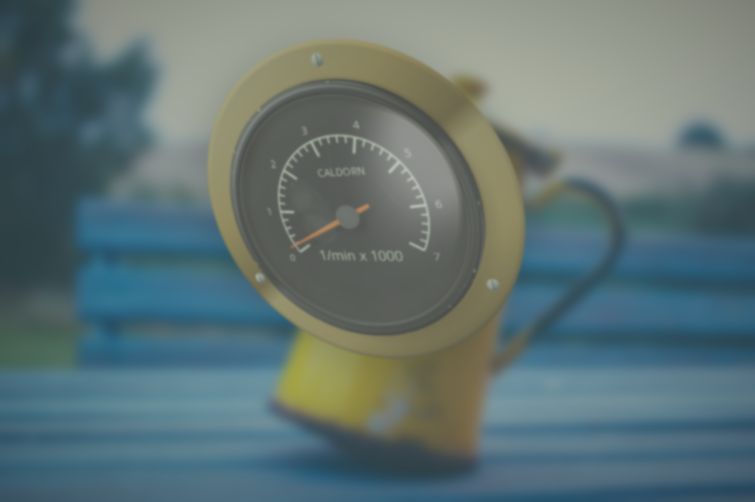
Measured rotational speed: rpm 200
